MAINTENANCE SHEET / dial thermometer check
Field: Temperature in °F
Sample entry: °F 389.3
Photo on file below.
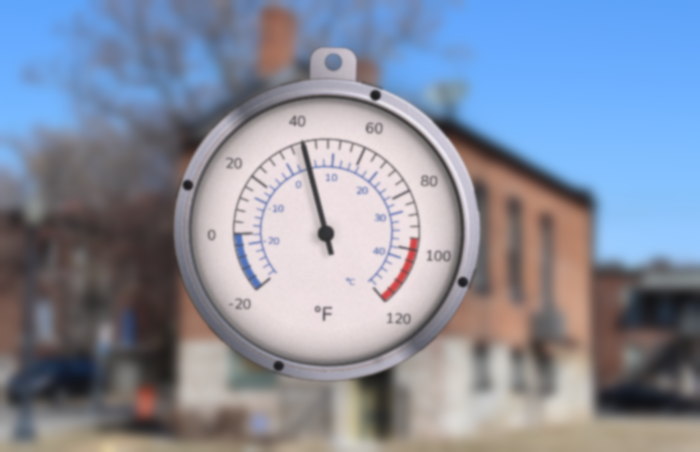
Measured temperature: °F 40
